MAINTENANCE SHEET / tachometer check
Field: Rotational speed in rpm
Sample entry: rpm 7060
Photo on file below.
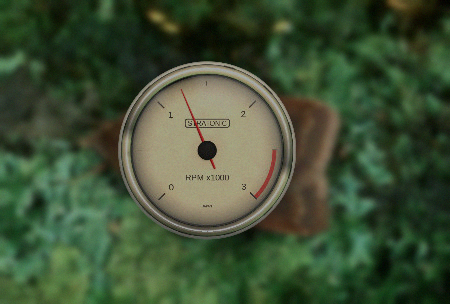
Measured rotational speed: rpm 1250
